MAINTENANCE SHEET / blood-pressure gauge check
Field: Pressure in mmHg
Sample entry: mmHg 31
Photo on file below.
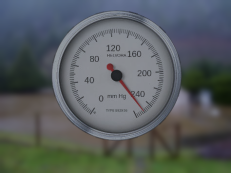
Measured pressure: mmHg 250
